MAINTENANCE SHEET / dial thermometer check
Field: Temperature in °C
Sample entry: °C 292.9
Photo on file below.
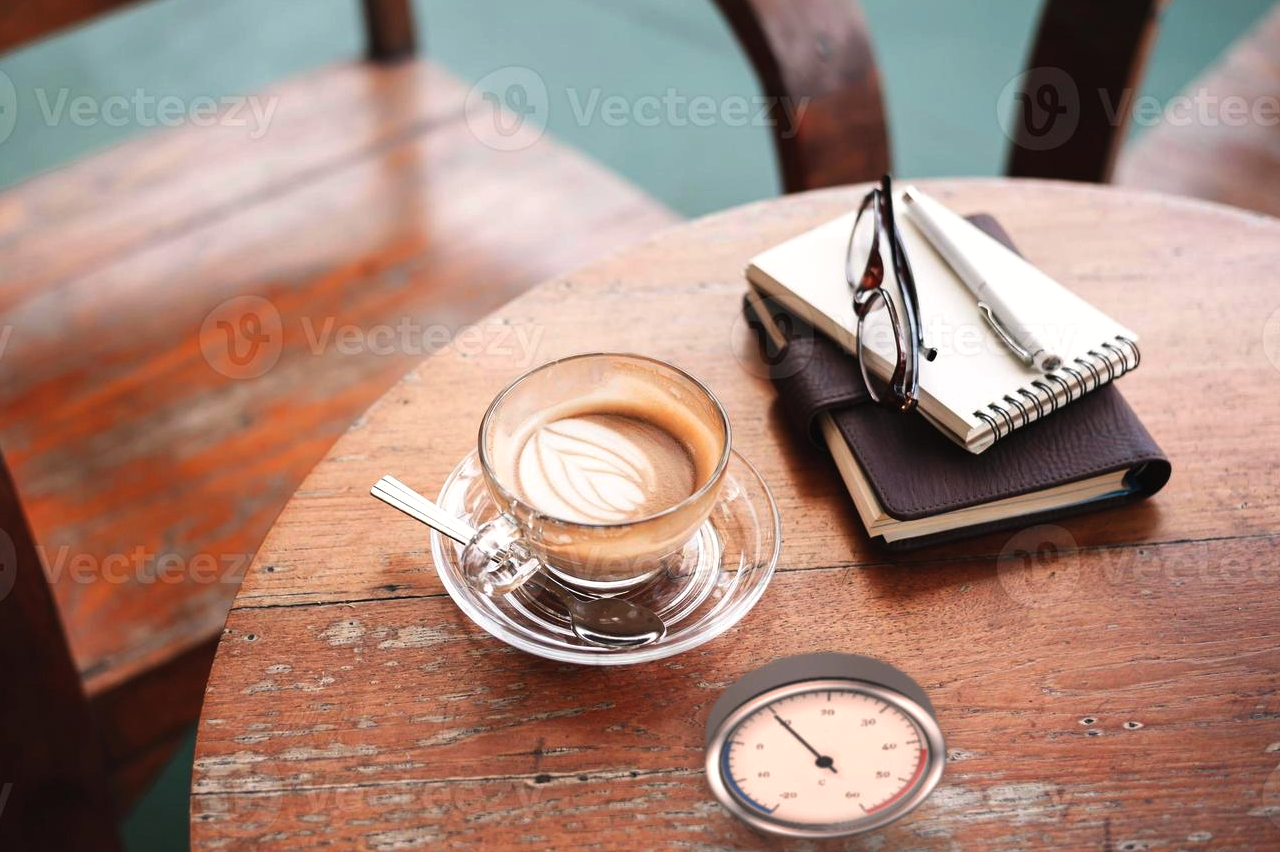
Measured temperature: °C 10
